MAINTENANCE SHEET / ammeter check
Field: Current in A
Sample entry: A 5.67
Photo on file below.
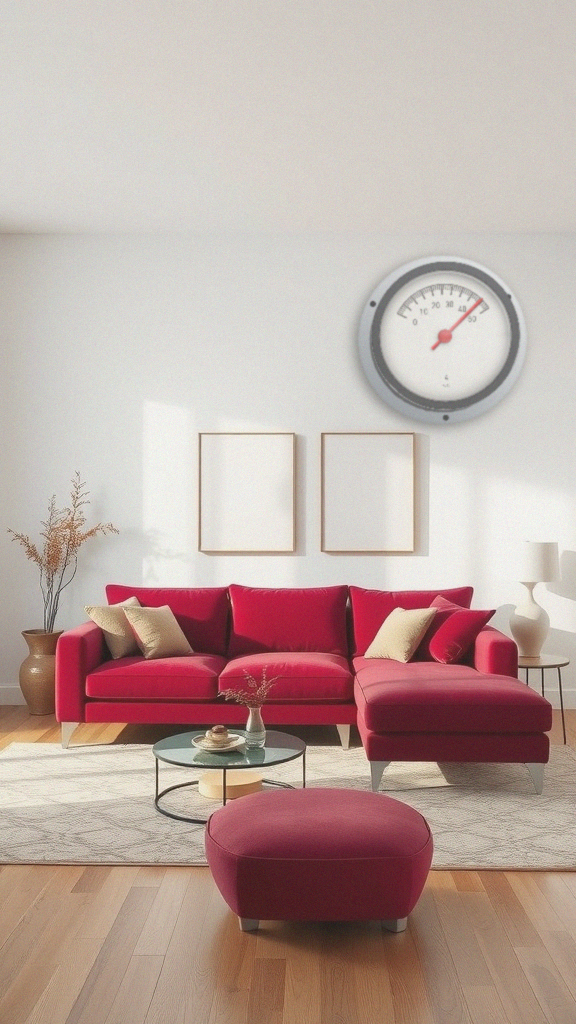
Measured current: A 45
